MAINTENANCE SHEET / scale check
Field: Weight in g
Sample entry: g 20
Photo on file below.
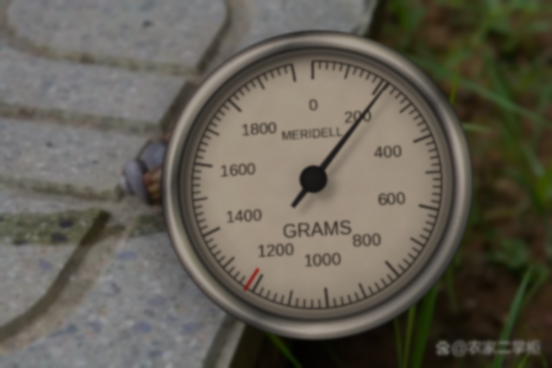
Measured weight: g 220
